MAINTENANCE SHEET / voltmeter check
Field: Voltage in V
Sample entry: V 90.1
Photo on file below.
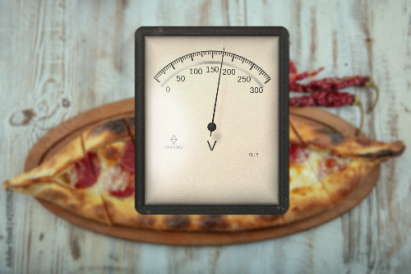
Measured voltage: V 175
